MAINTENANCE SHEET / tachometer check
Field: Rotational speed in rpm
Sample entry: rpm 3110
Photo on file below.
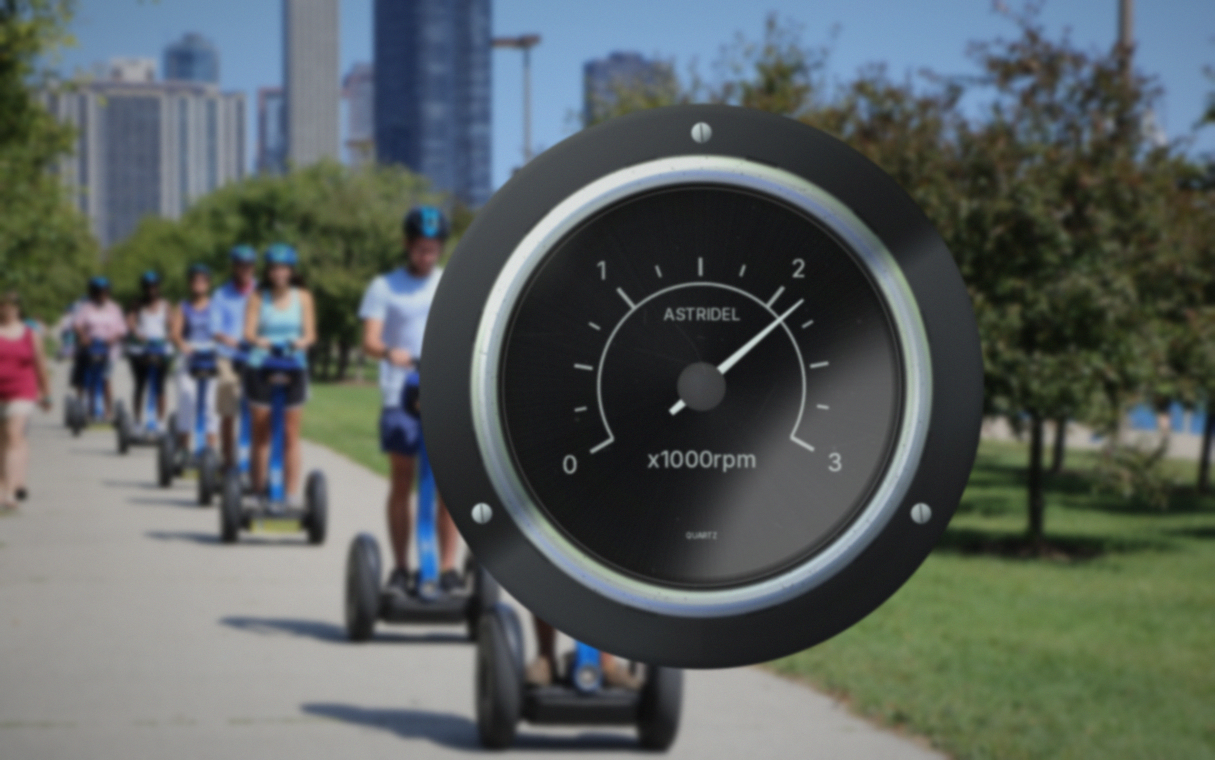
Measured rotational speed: rpm 2125
